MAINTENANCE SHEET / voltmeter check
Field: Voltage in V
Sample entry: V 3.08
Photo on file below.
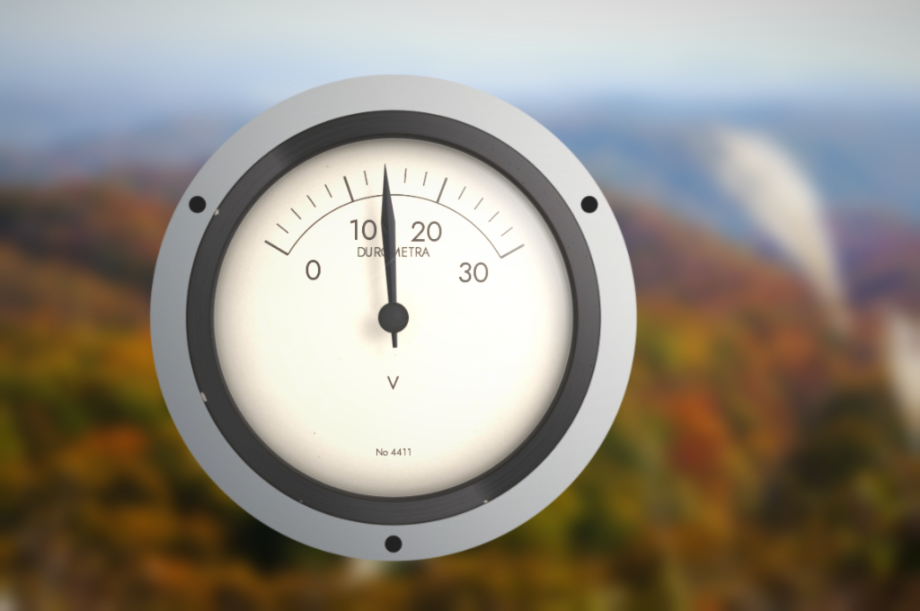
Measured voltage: V 14
